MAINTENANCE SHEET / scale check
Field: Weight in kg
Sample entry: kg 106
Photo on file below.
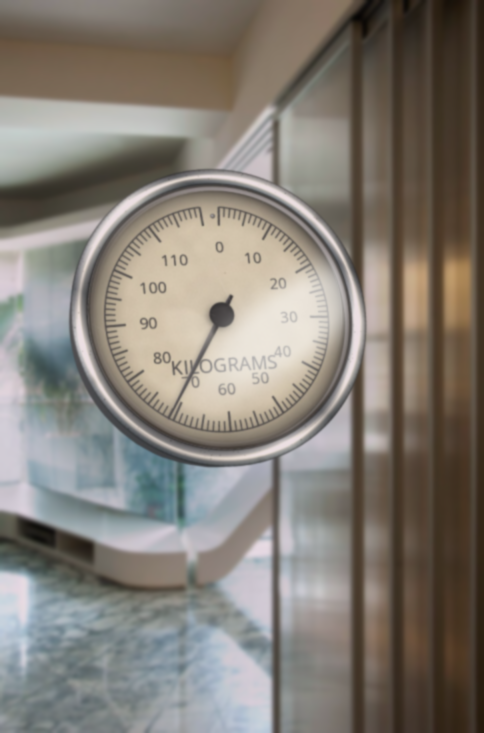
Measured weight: kg 71
